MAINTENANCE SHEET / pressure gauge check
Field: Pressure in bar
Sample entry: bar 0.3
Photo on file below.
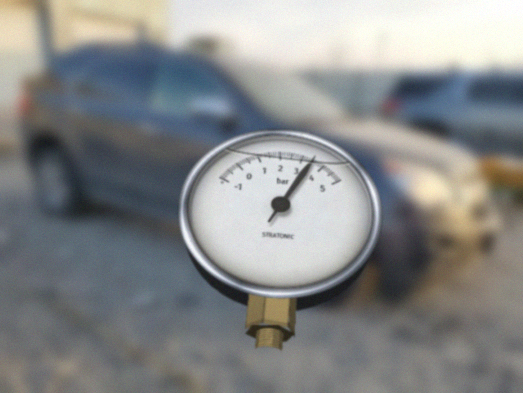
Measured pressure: bar 3.5
